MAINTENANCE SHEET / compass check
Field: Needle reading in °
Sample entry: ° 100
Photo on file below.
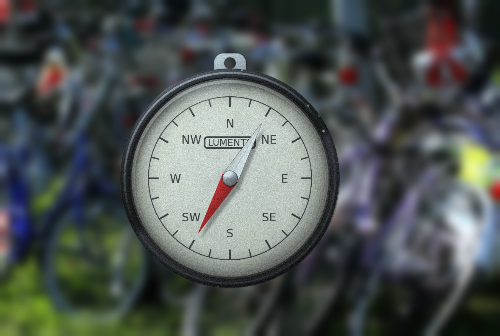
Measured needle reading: ° 210
